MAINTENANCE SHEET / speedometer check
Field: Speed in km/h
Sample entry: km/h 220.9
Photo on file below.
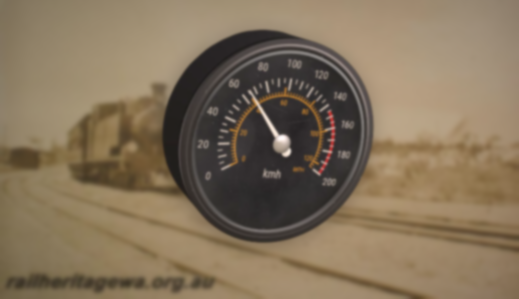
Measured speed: km/h 65
